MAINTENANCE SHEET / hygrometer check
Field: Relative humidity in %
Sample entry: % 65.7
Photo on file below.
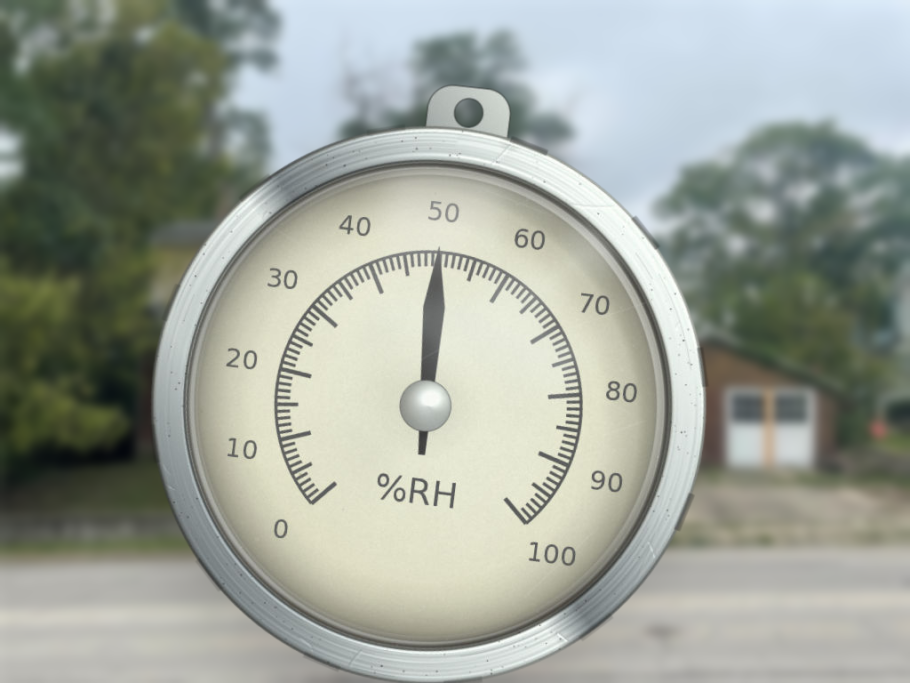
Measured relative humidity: % 50
